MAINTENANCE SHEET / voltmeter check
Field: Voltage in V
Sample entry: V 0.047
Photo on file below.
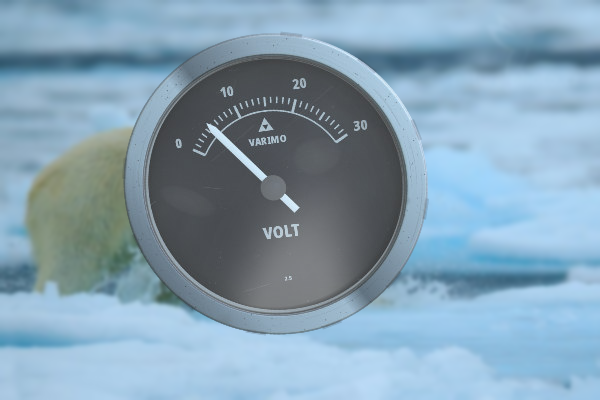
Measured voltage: V 5
